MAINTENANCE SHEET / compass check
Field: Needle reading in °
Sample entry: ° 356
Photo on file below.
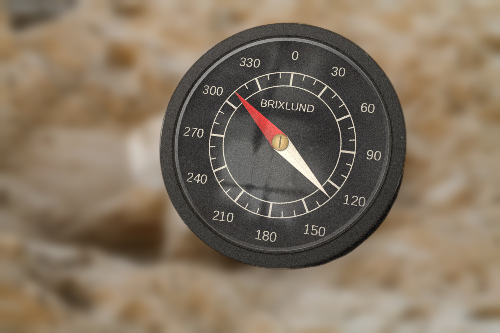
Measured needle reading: ° 310
